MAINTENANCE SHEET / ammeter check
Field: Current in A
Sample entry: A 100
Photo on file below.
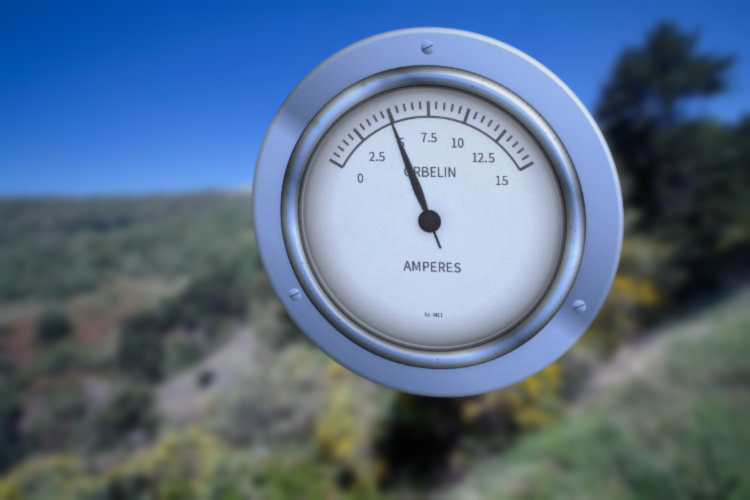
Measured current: A 5
